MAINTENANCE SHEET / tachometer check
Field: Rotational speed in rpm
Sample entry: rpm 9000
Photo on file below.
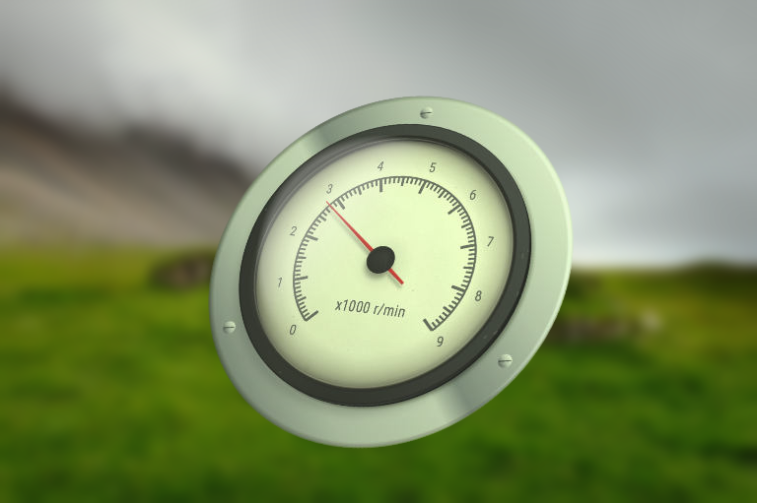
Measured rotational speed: rpm 2800
